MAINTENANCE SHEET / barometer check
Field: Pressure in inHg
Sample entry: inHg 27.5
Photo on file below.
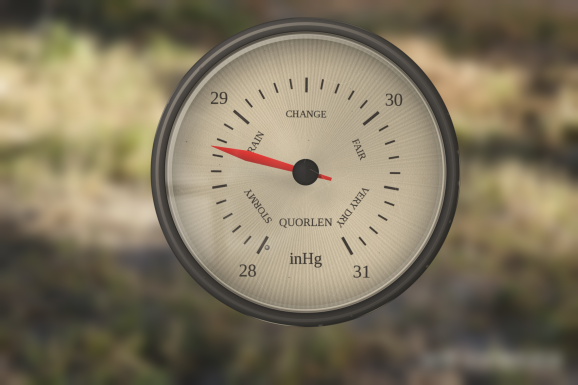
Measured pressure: inHg 28.75
